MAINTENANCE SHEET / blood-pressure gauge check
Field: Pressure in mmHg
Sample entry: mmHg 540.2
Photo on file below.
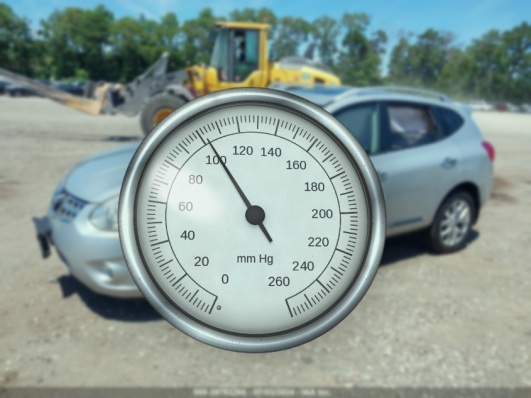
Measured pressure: mmHg 102
